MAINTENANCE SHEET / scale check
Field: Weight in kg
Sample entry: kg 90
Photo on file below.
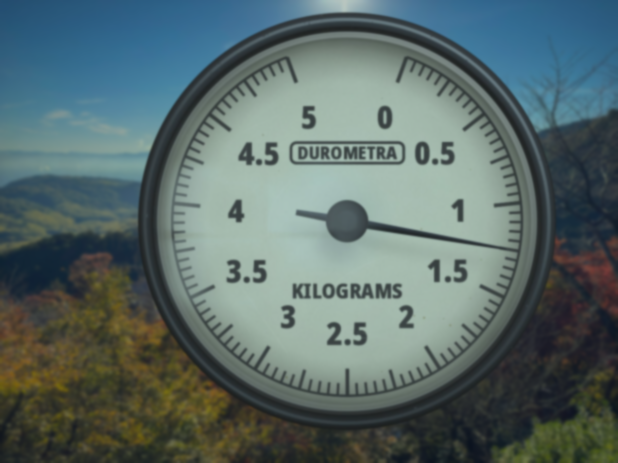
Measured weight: kg 1.25
